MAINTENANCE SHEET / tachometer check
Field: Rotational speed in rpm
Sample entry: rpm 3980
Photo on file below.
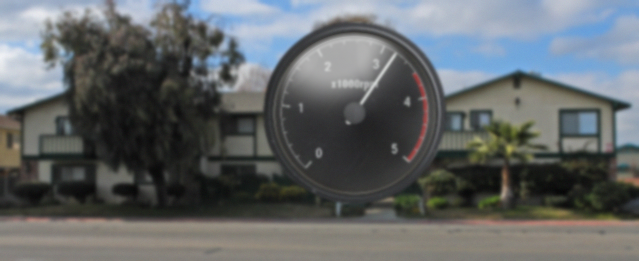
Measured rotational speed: rpm 3200
